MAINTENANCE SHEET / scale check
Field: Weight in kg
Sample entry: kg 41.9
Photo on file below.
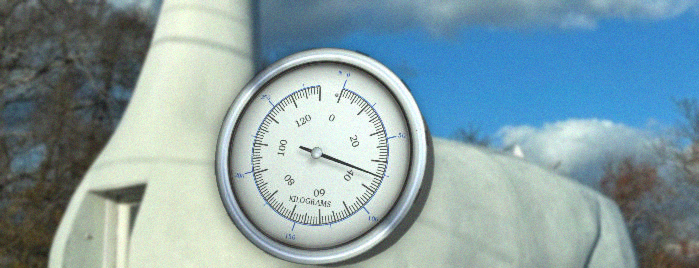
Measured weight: kg 35
